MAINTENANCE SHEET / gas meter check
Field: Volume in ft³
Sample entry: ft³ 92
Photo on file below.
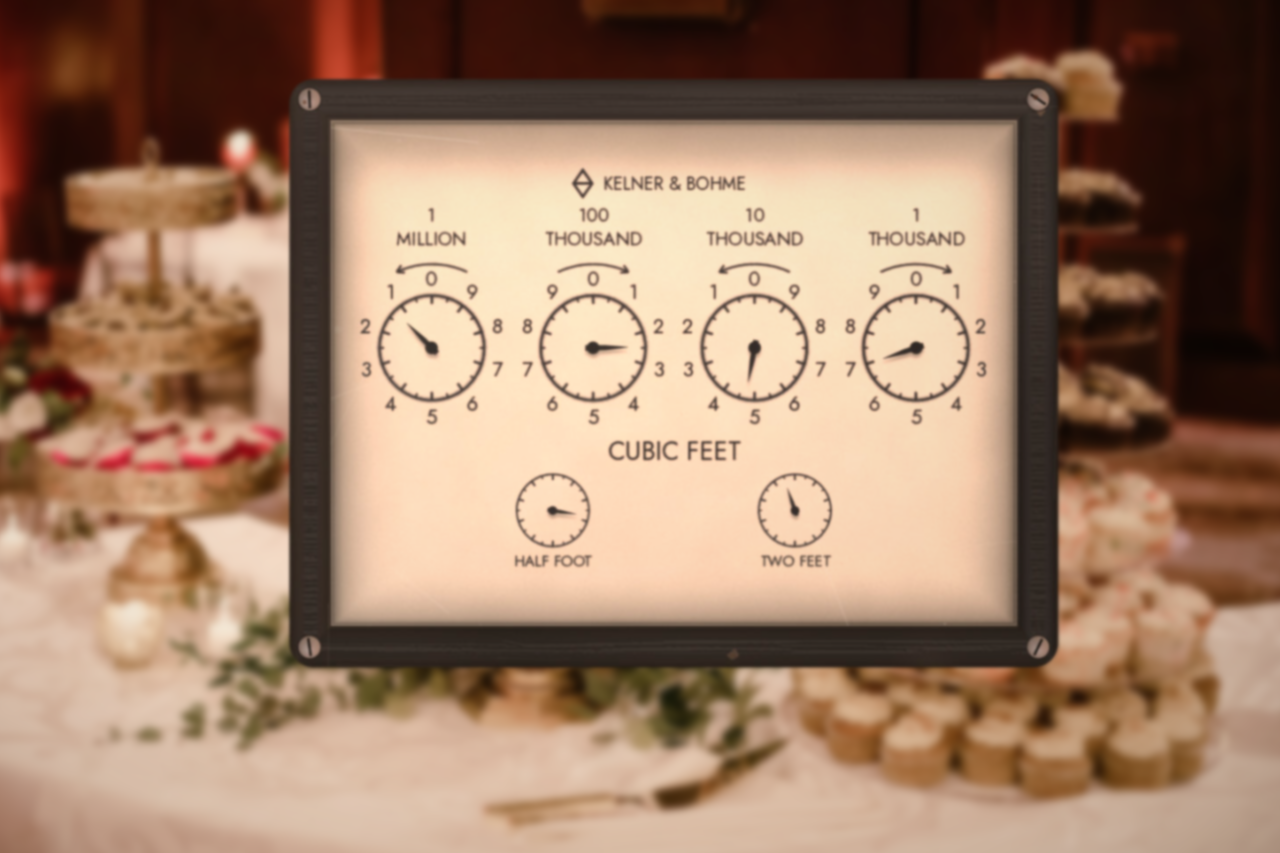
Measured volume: ft³ 124700
